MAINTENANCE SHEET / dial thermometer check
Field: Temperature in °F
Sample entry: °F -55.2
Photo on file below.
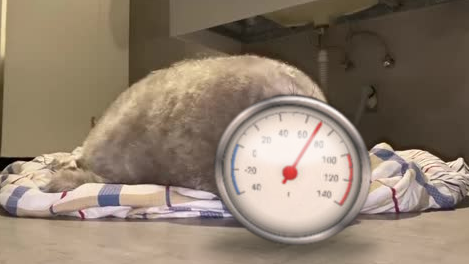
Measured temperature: °F 70
